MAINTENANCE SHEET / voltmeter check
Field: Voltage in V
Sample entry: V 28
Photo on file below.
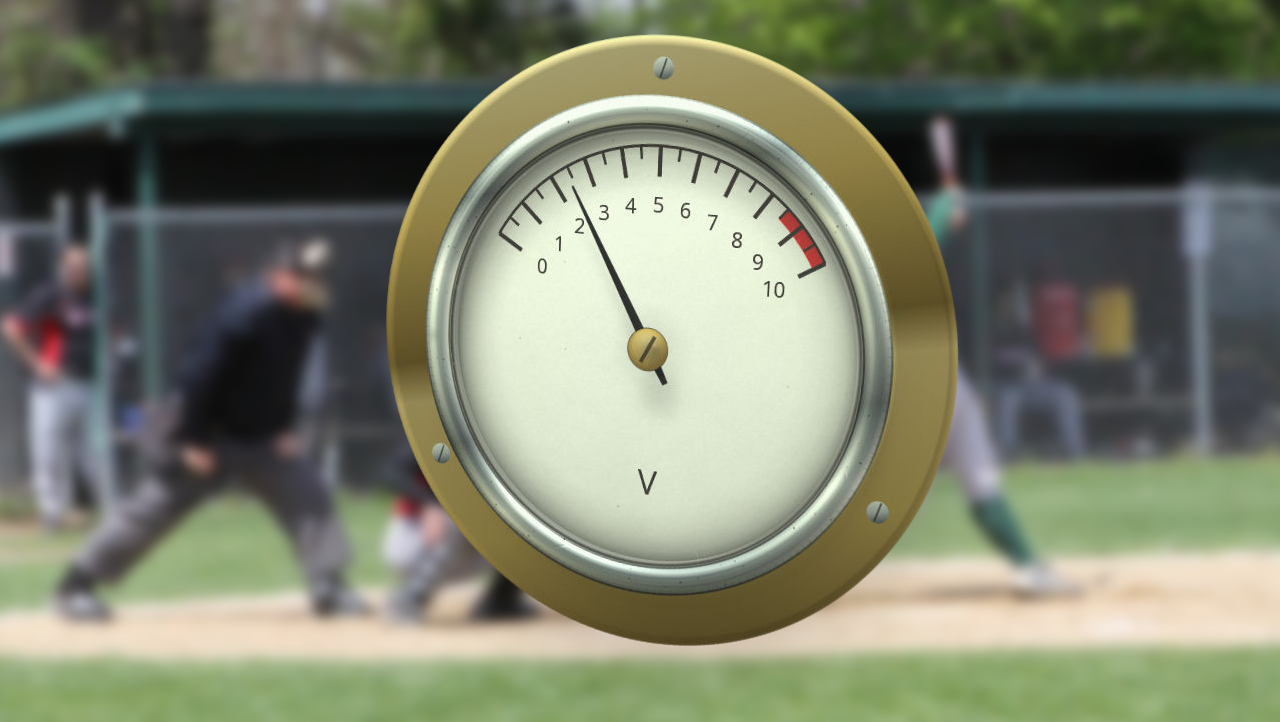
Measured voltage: V 2.5
